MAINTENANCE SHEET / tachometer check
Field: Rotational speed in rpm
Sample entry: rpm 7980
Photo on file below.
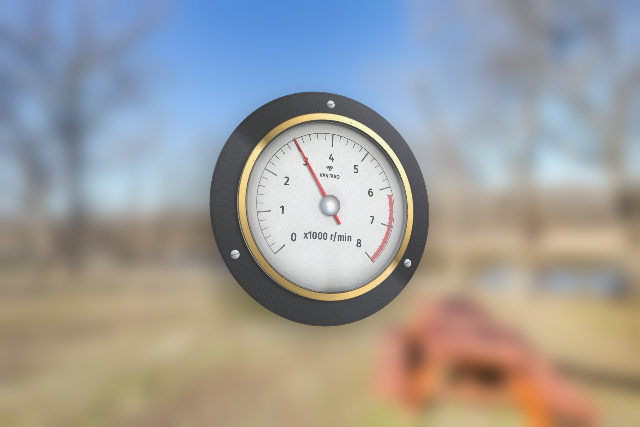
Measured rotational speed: rpm 3000
